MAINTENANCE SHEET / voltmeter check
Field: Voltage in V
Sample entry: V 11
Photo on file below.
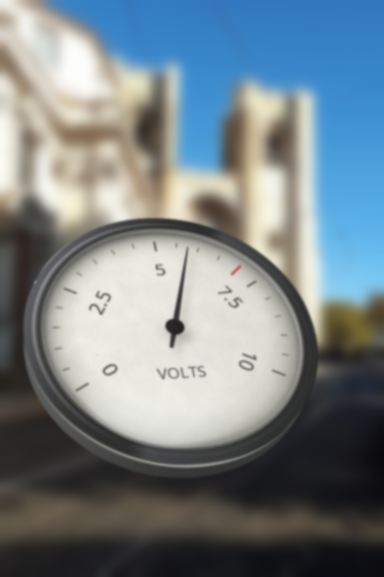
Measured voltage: V 5.75
